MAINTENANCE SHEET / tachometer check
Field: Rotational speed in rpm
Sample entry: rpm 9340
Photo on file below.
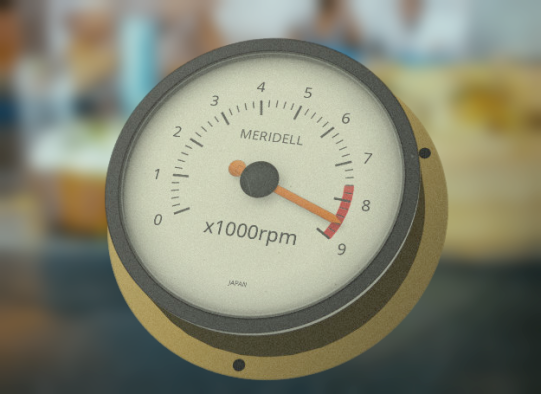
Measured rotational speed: rpm 8600
